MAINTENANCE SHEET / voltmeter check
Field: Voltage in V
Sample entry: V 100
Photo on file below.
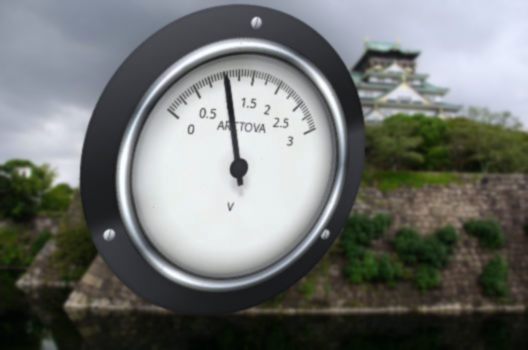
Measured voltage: V 1
